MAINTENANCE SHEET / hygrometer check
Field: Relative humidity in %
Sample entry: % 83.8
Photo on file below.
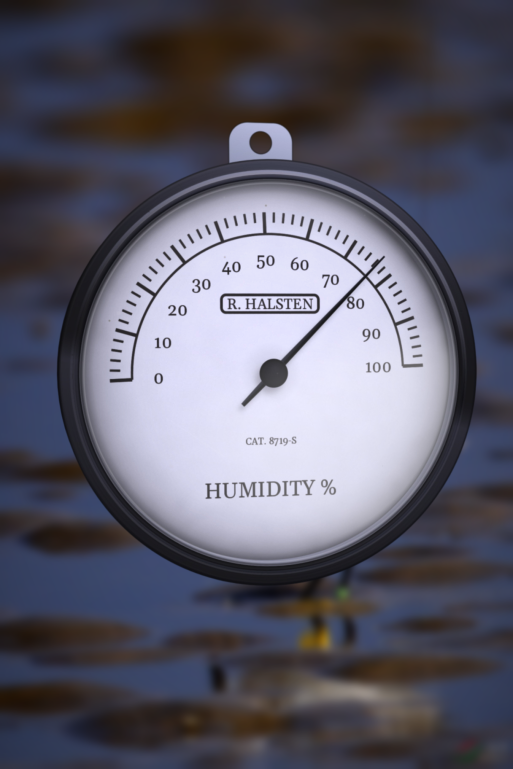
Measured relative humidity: % 76
